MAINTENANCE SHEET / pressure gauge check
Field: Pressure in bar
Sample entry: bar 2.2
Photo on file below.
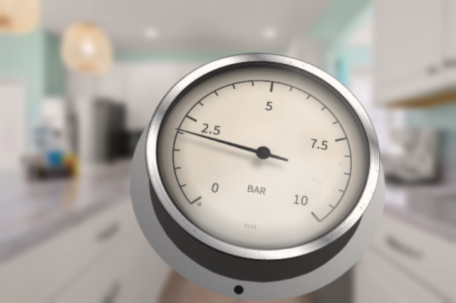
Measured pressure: bar 2
